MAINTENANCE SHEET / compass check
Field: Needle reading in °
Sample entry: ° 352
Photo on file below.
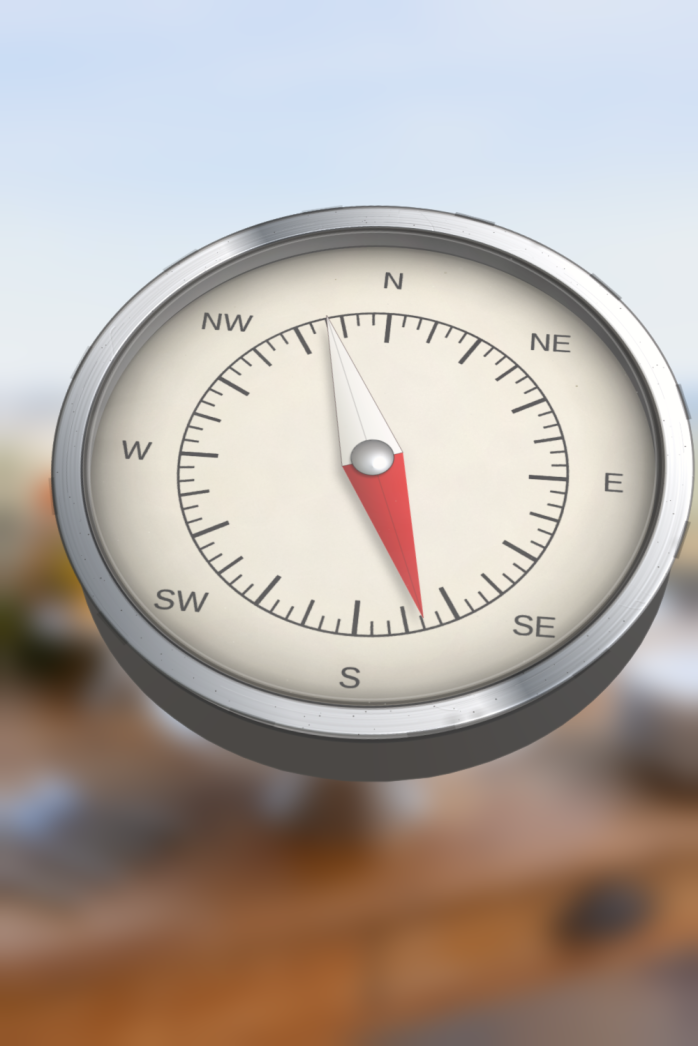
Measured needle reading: ° 160
